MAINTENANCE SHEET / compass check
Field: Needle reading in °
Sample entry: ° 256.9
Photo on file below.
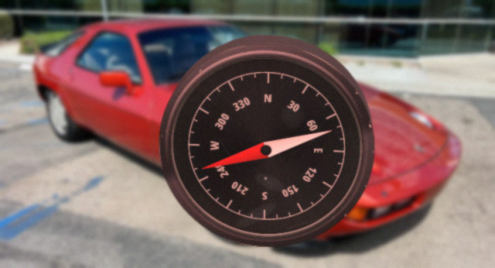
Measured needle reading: ° 250
